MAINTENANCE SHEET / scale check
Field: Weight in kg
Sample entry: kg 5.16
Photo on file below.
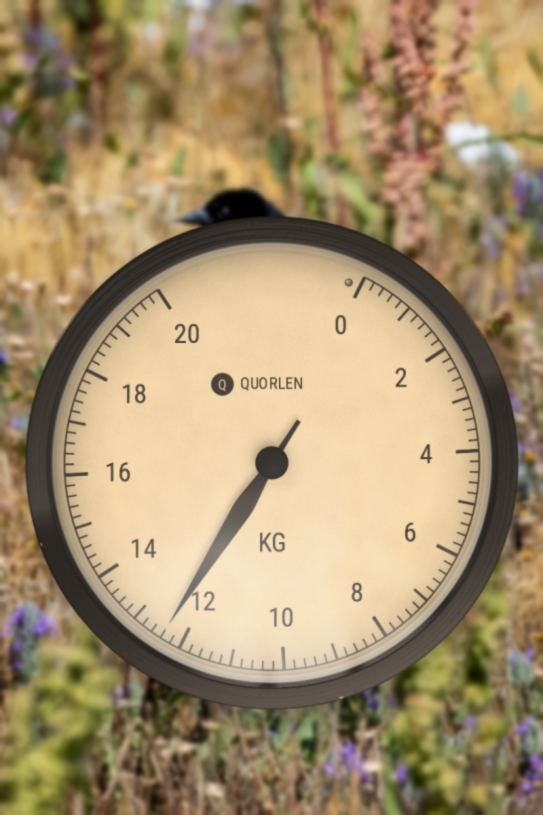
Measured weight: kg 12.4
